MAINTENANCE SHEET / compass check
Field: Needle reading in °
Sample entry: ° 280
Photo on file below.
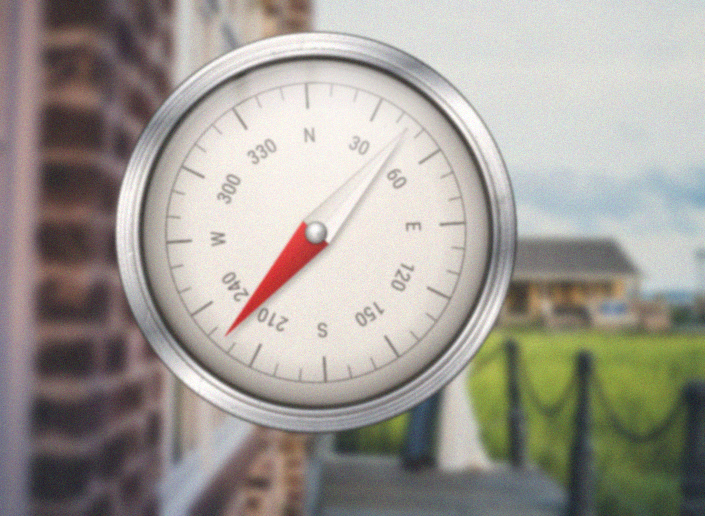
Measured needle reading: ° 225
